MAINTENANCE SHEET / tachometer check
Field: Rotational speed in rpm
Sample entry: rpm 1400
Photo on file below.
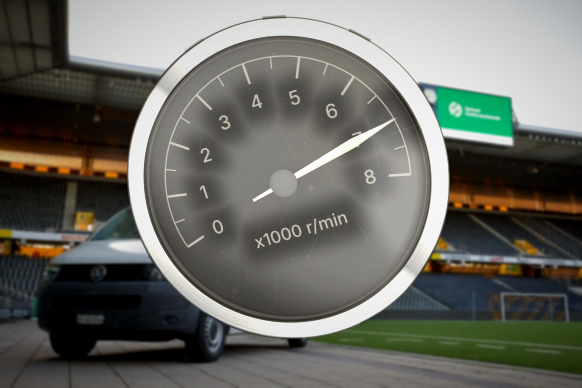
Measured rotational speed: rpm 7000
